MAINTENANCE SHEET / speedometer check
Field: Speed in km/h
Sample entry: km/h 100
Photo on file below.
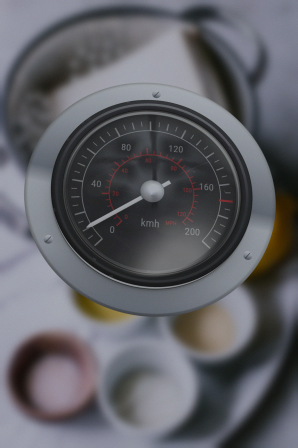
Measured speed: km/h 10
